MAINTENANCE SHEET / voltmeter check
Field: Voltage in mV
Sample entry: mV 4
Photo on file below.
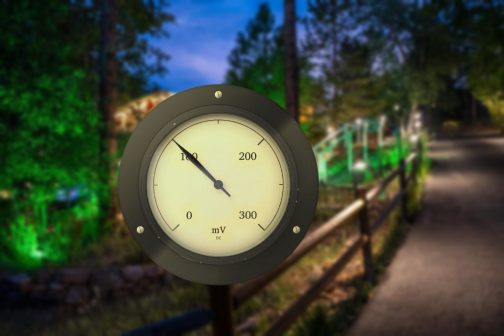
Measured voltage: mV 100
